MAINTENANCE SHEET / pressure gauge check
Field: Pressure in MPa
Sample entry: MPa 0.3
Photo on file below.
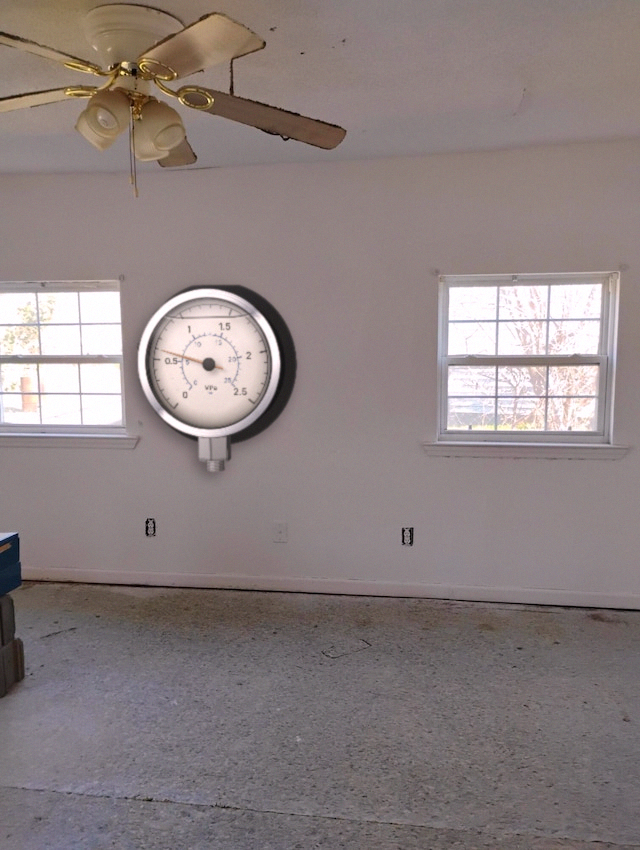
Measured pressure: MPa 0.6
